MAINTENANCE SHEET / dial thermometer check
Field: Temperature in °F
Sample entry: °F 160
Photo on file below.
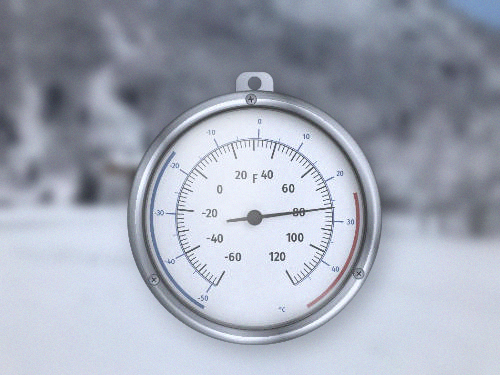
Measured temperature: °F 80
